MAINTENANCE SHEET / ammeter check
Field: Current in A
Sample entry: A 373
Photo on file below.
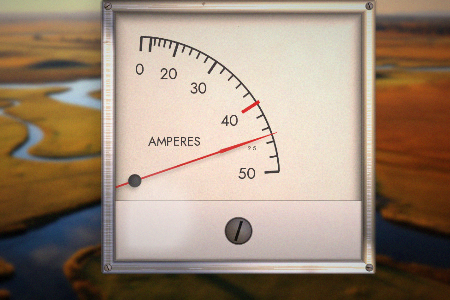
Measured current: A 45
